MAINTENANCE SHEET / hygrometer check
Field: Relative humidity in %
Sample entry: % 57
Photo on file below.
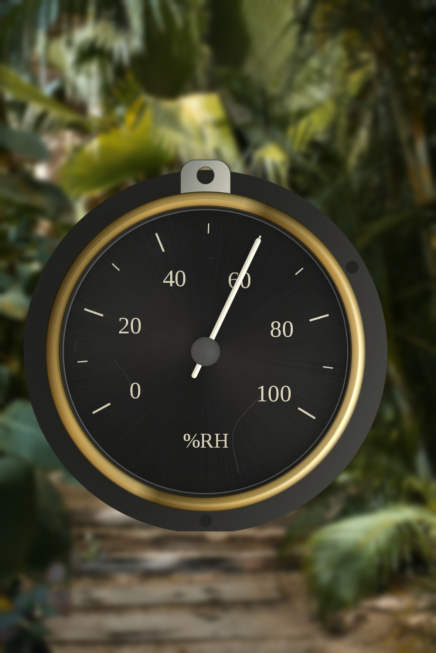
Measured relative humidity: % 60
